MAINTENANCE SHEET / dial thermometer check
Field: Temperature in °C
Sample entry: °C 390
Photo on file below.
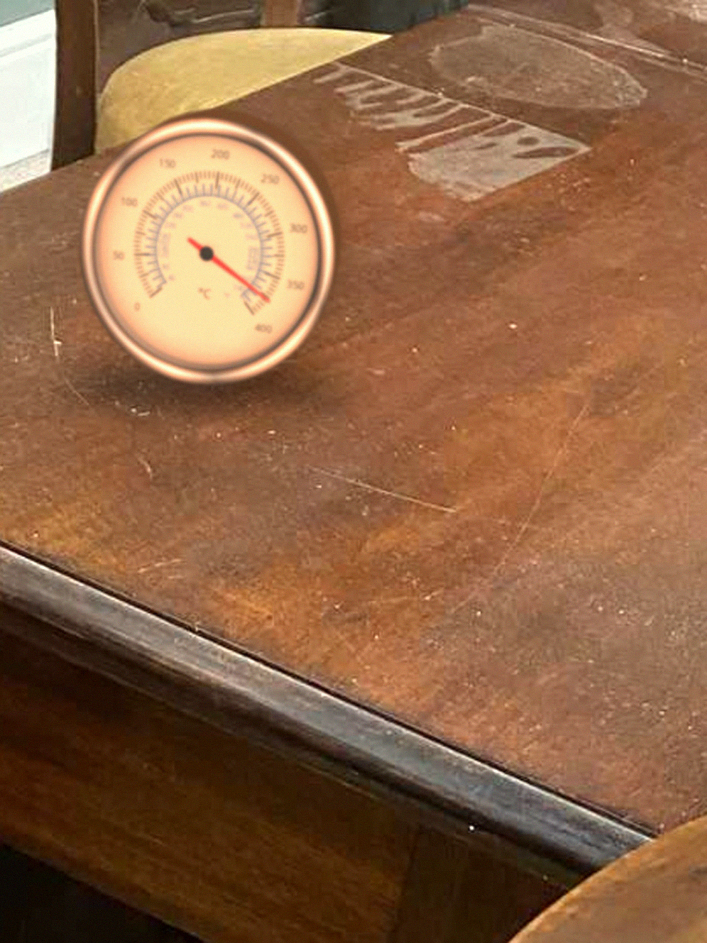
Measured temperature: °C 375
